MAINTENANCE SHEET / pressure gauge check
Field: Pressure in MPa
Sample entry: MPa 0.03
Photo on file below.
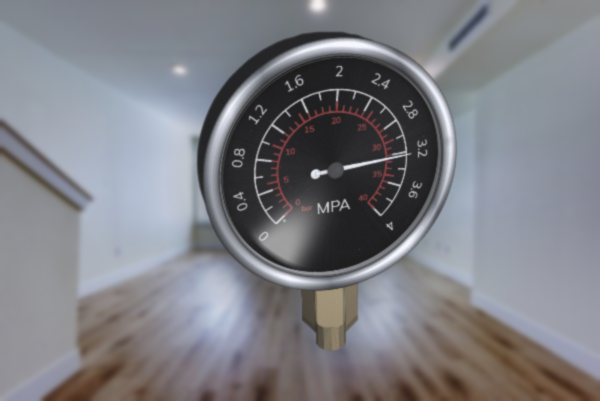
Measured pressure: MPa 3.2
